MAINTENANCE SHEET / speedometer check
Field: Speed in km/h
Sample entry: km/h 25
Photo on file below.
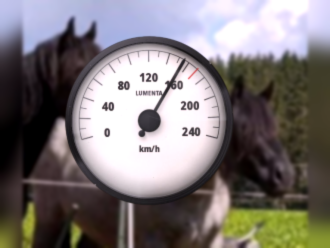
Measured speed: km/h 155
